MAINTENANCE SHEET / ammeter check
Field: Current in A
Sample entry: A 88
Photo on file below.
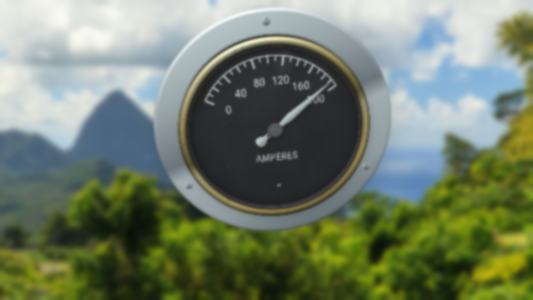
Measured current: A 190
